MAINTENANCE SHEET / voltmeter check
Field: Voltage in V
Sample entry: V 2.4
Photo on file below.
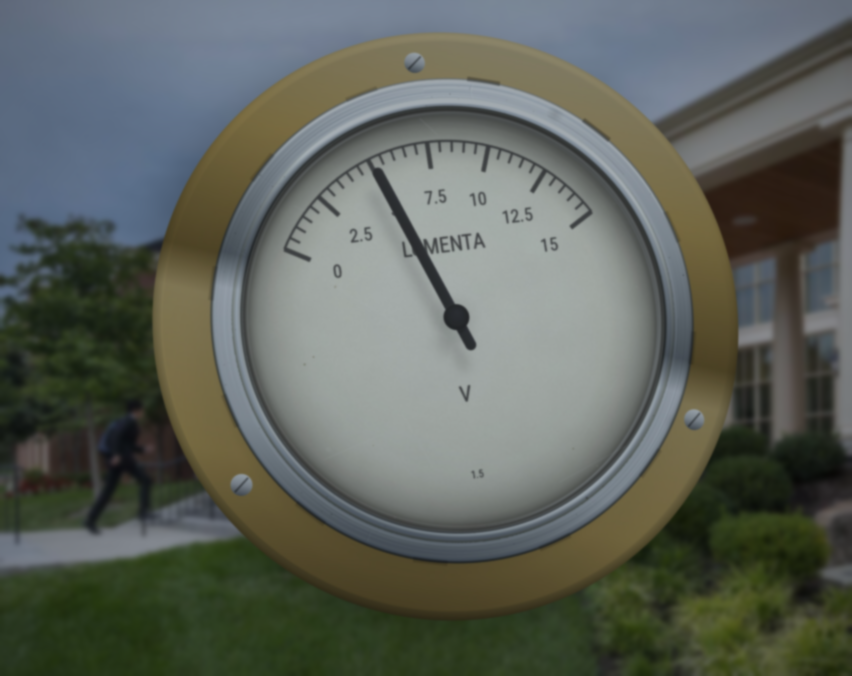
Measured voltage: V 5
